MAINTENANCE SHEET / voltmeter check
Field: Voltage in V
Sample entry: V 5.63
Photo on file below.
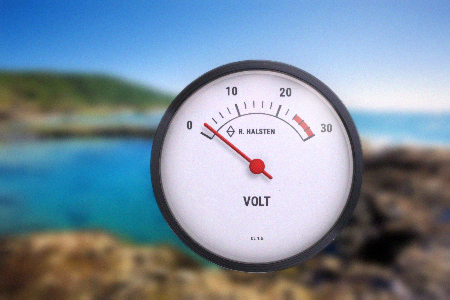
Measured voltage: V 2
